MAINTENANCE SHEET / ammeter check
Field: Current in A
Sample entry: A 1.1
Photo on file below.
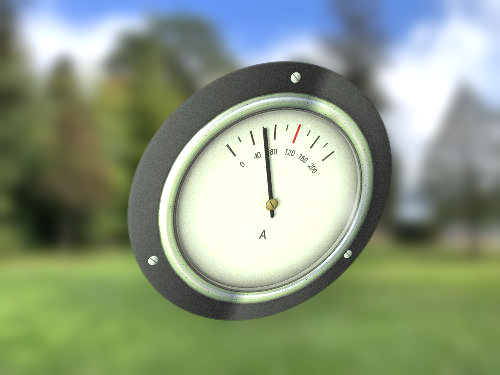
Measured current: A 60
